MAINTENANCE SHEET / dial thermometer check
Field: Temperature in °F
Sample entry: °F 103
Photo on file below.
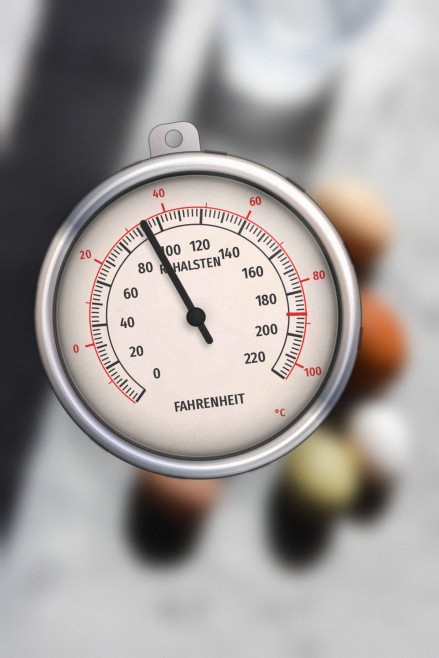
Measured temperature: °F 94
